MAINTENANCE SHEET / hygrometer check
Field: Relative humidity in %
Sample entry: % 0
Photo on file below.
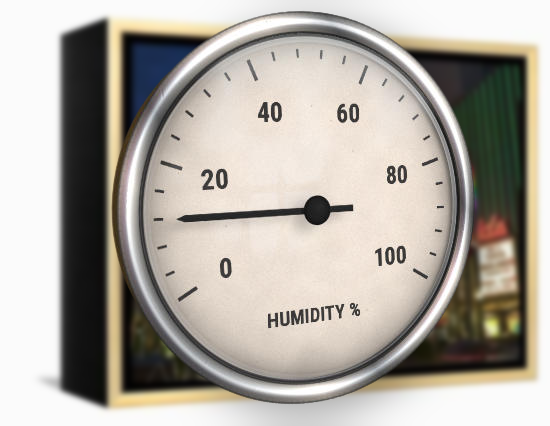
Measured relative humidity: % 12
